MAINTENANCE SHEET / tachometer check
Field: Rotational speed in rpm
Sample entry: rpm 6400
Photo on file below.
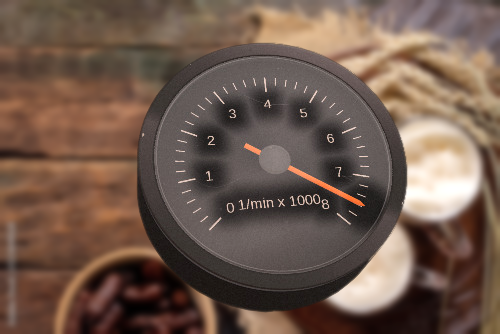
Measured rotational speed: rpm 7600
